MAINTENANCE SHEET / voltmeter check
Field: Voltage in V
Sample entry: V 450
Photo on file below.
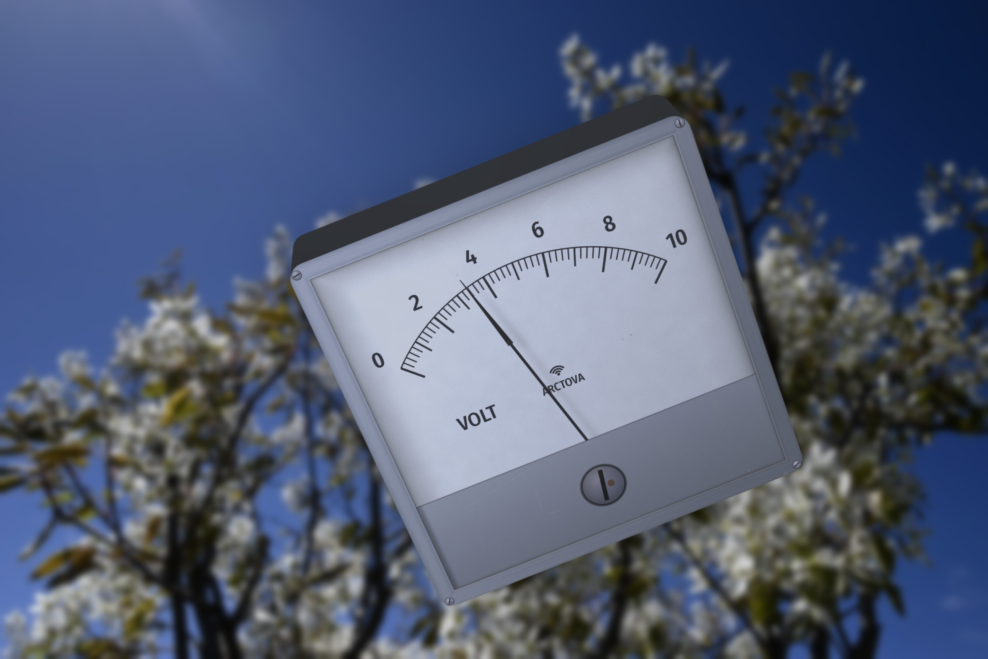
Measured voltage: V 3.4
